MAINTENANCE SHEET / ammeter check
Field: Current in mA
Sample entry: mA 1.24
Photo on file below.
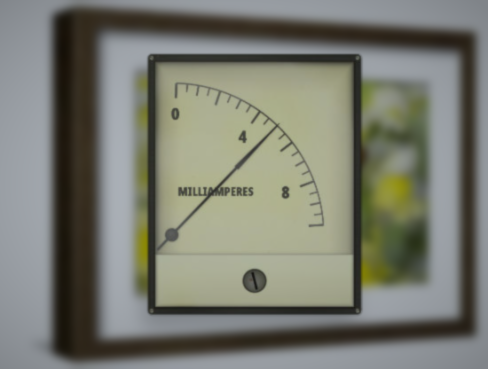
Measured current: mA 5
